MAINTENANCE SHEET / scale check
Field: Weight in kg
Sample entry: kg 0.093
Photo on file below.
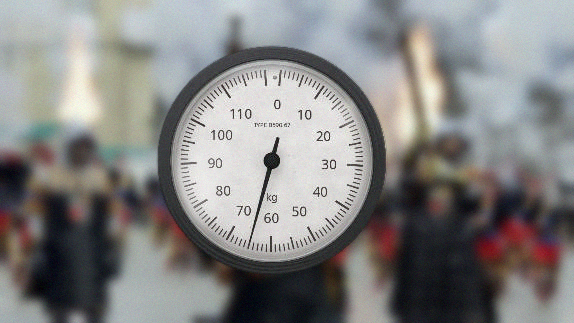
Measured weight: kg 65
